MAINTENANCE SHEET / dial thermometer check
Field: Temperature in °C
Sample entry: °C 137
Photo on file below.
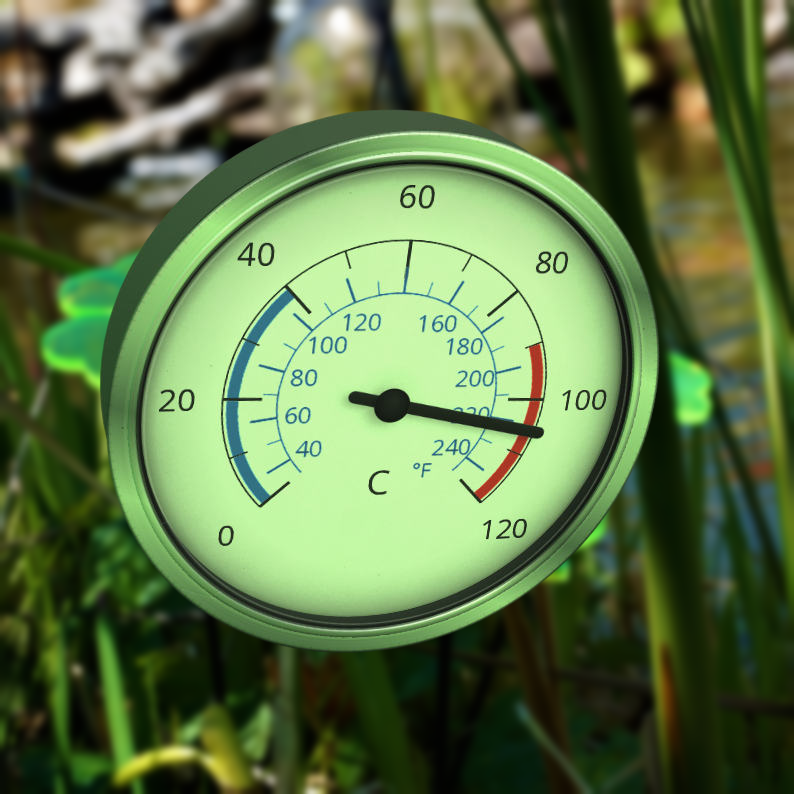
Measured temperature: °C 105
